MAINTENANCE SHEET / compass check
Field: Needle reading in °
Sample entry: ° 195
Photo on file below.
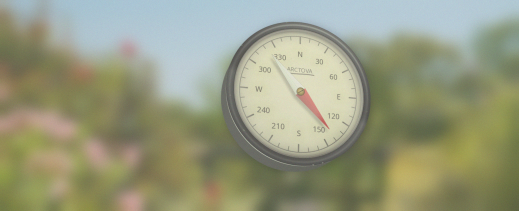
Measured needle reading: ° 140
